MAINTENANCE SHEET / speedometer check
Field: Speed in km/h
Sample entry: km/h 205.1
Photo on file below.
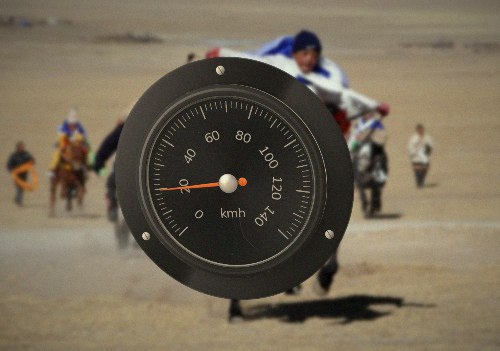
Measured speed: km/h 20
